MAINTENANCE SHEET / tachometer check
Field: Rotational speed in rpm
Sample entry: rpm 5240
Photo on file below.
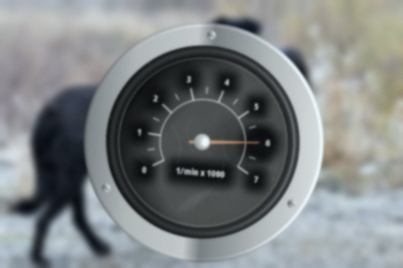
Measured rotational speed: rpm 6000
